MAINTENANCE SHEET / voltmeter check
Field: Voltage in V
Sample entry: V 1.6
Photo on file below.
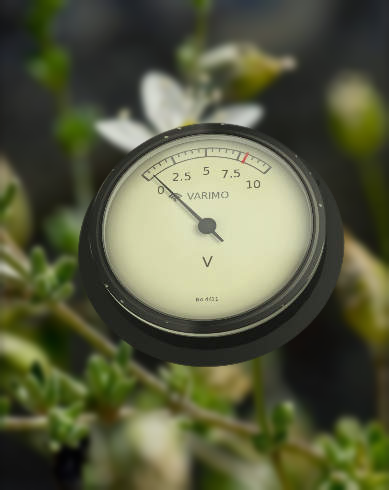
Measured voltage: V 0.5
